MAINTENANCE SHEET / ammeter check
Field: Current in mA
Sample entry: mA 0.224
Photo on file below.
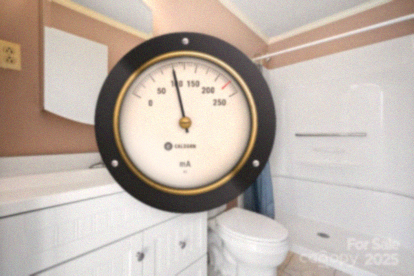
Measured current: mA 100
